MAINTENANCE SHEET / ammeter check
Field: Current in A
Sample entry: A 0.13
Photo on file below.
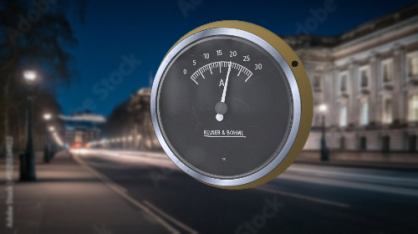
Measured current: A 20
